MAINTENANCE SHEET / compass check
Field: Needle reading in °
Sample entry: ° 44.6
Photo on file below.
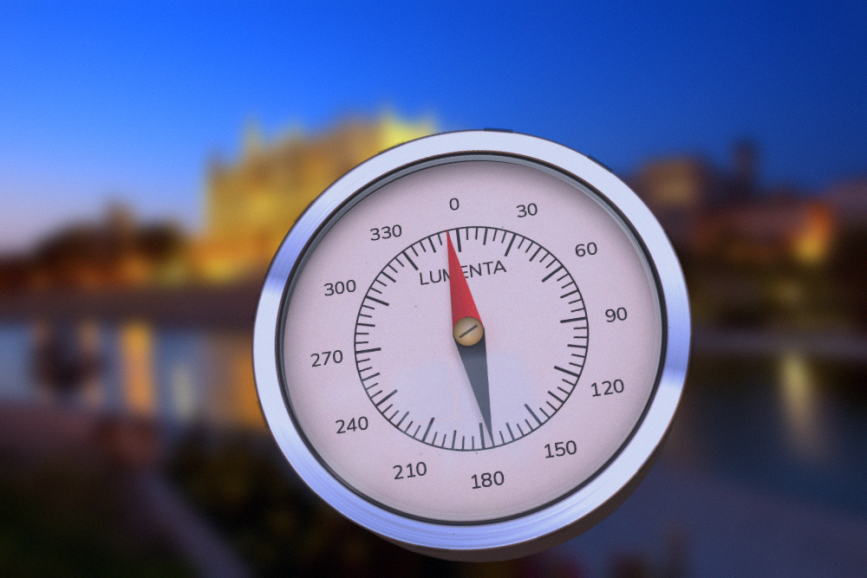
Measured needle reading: ° 355
